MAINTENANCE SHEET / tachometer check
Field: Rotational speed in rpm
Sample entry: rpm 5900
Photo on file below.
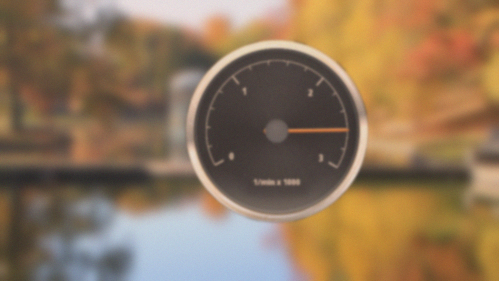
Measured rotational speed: rpm 2600
